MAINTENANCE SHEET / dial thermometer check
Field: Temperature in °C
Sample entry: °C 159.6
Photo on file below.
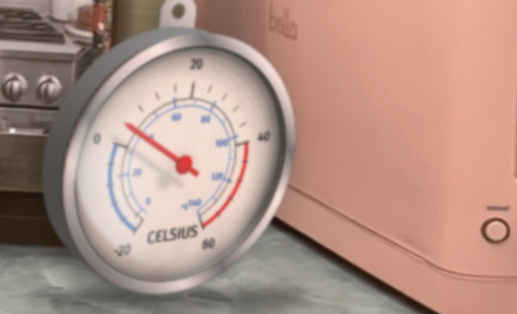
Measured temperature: °C 4
